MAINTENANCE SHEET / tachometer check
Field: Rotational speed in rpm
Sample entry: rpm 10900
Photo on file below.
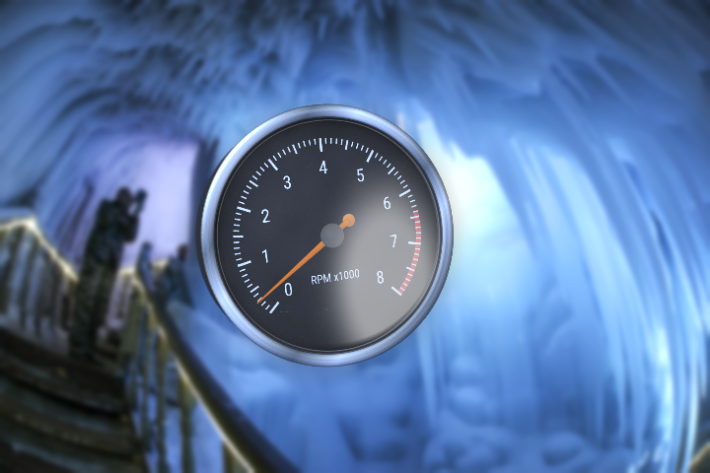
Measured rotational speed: rpm 300
